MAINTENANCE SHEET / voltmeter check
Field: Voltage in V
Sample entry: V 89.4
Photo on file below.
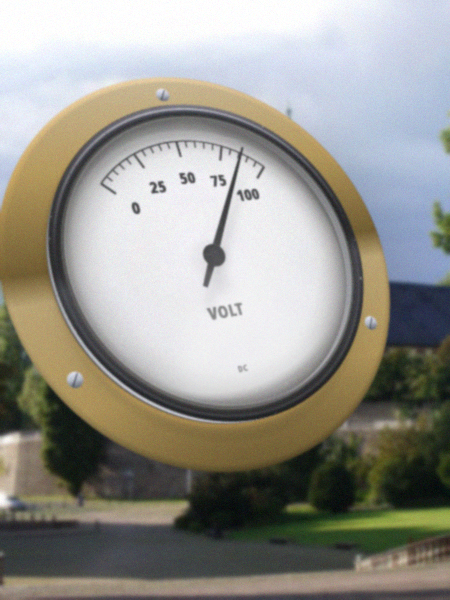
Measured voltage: V 85
